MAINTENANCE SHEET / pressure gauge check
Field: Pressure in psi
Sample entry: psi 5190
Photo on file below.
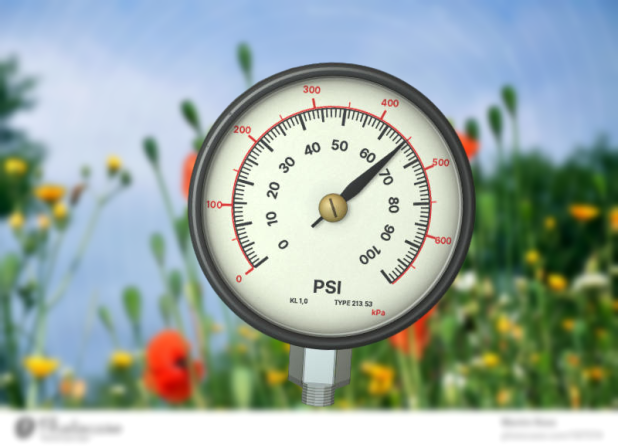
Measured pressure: psi 65
